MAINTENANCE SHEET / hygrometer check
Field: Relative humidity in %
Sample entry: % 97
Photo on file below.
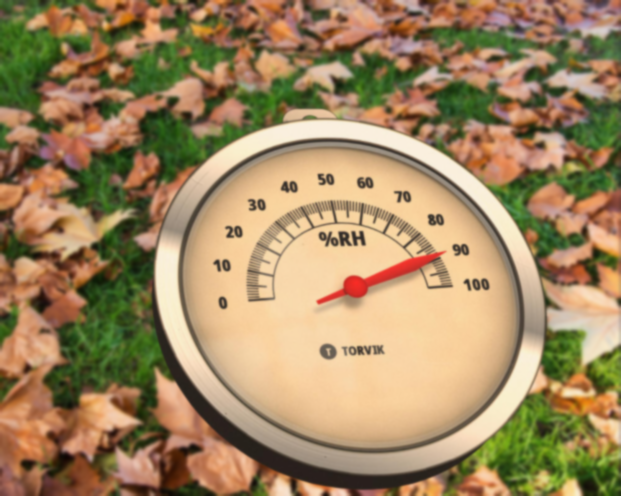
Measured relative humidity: % 90
